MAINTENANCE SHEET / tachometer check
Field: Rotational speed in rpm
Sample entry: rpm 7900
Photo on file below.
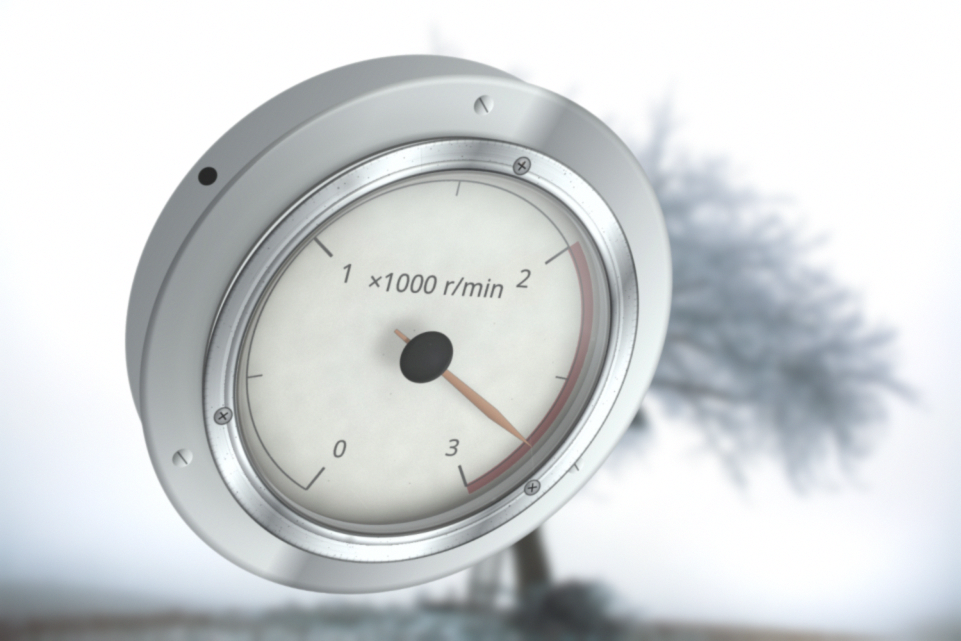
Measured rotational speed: rpm 2750
